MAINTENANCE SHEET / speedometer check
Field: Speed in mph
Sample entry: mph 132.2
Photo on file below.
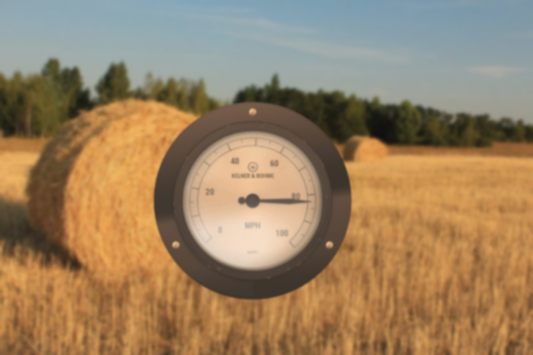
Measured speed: mph 82.5
